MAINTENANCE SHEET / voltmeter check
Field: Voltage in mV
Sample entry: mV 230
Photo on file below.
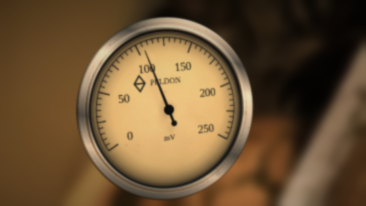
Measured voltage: mV 105
